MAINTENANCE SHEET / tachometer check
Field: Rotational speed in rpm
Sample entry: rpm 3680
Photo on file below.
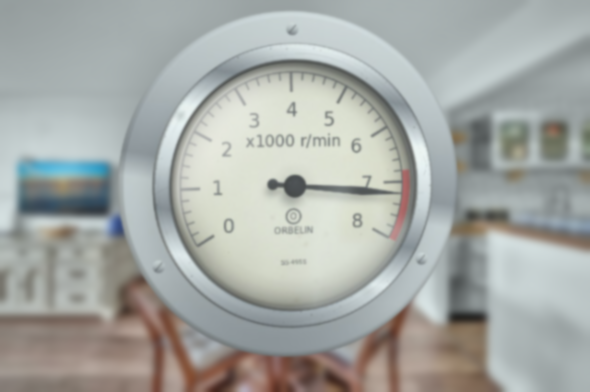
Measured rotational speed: rpm 7200
